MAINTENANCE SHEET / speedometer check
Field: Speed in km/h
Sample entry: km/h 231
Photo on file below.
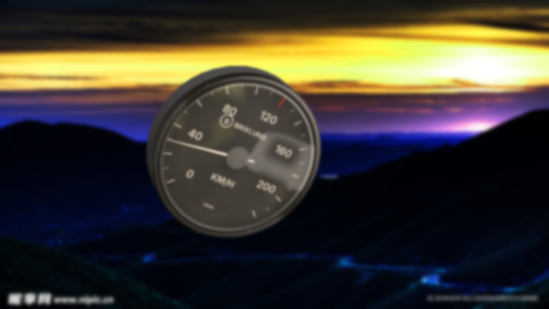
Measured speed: km/h 30
